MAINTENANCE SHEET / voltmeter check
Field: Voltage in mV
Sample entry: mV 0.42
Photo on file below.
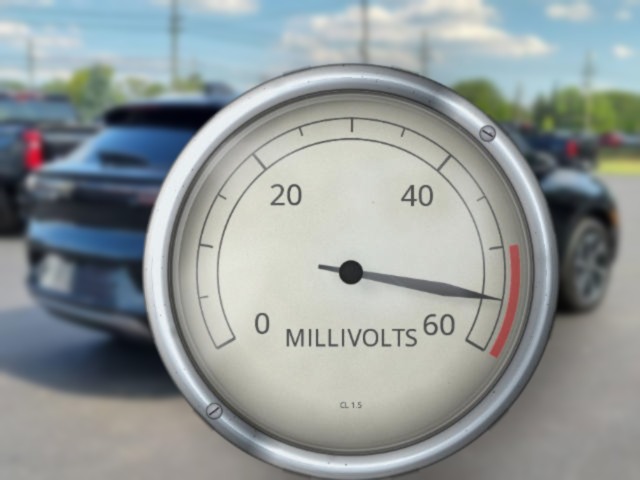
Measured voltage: mV 55
